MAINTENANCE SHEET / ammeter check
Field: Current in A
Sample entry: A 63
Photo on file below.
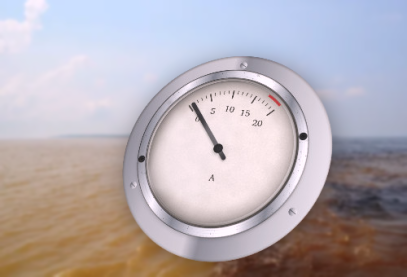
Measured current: A 1
